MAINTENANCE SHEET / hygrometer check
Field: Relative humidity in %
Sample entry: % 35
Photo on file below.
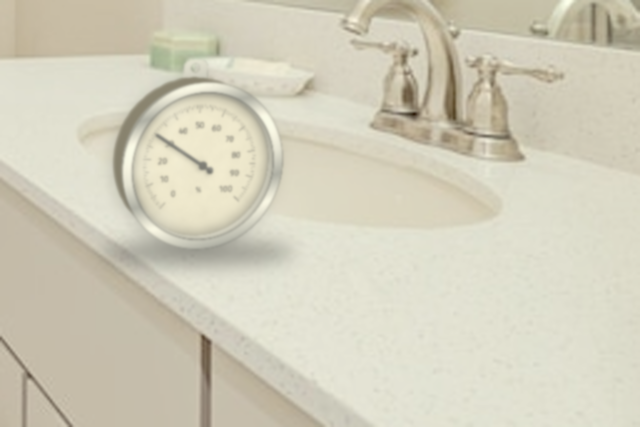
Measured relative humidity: % 30
